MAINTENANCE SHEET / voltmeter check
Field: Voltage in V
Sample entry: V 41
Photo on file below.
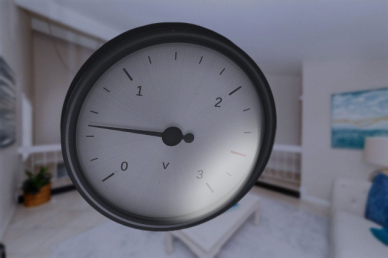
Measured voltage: V 0.5
